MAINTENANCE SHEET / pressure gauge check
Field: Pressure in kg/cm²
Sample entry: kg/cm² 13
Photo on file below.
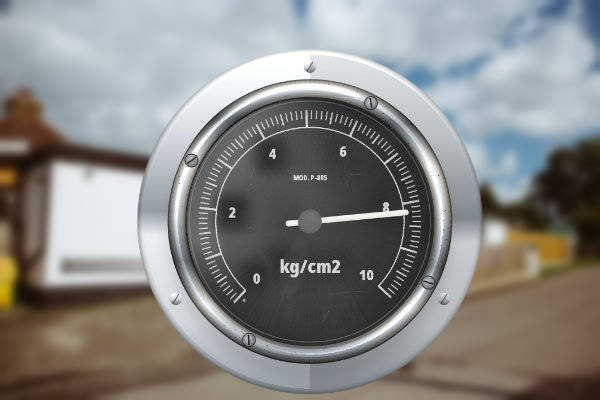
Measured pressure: kg/cm² 8.2
